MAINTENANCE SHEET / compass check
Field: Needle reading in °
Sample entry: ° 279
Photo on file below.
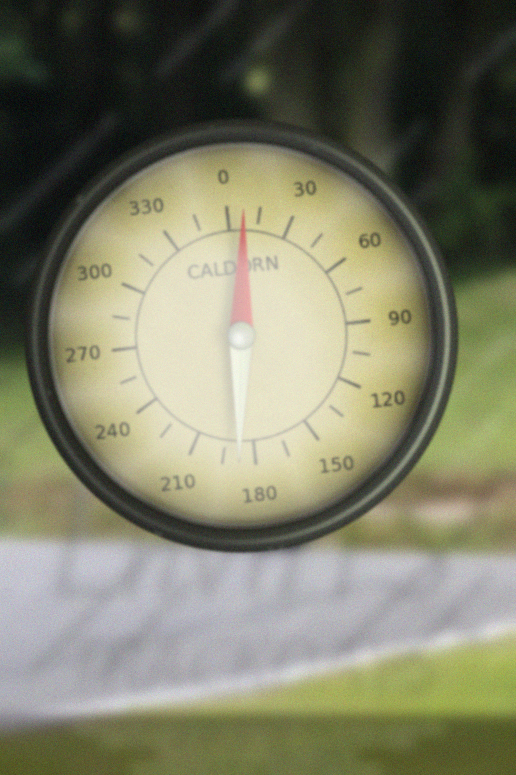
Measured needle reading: ° 7.5
